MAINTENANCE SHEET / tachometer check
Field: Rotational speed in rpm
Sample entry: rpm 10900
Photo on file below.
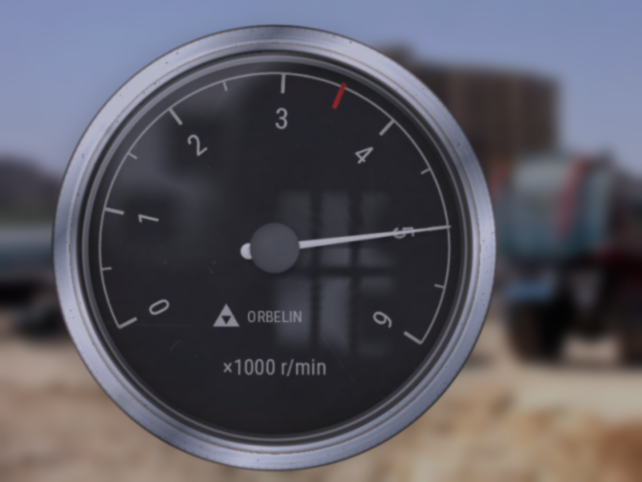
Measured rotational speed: rpm 5000
